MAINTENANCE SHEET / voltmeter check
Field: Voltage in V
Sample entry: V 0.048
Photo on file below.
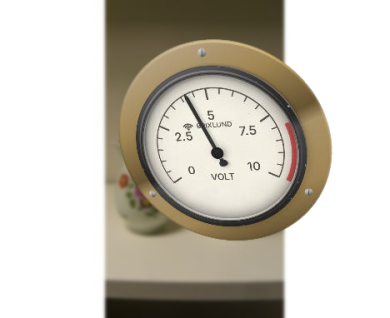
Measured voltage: V 4.25
